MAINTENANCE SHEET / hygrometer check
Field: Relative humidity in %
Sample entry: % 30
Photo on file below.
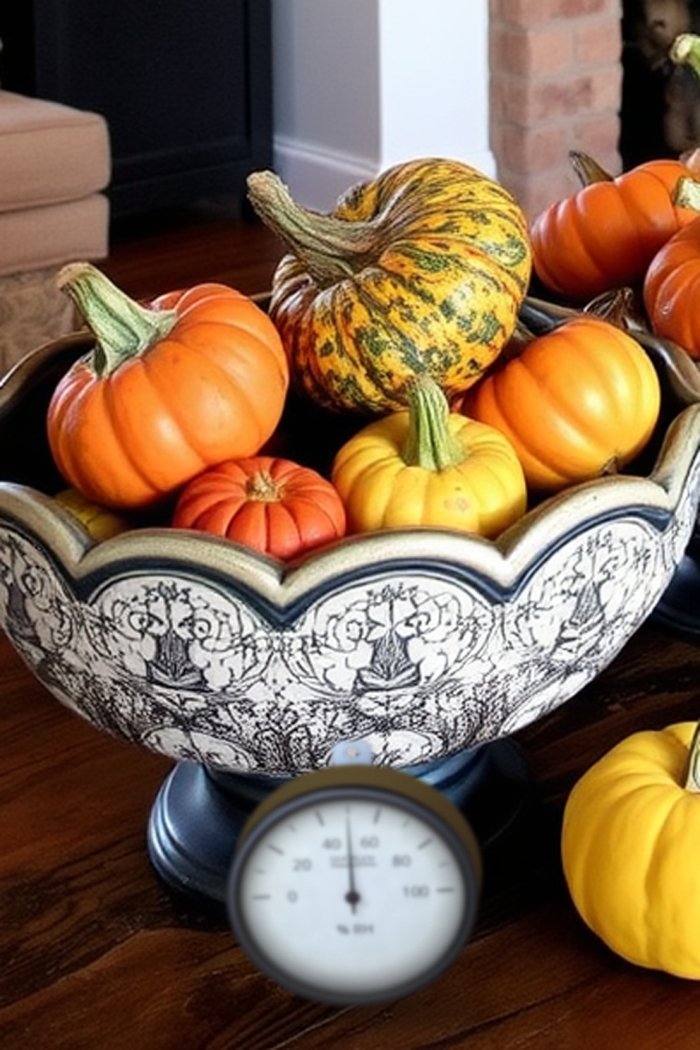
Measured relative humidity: % 50
